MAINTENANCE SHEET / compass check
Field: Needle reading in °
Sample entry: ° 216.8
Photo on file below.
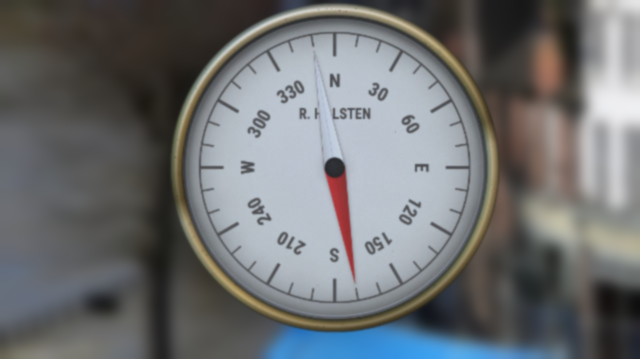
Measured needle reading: ° 170
